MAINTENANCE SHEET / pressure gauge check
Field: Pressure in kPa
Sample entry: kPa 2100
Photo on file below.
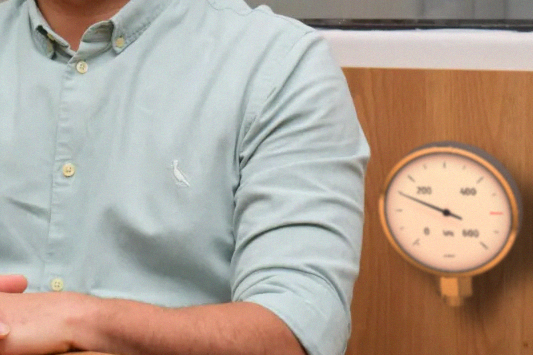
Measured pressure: kPa 150
